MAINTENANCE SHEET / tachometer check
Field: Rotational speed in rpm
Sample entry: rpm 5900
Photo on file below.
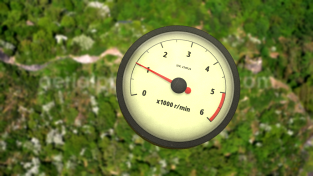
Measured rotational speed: rpm 1000
